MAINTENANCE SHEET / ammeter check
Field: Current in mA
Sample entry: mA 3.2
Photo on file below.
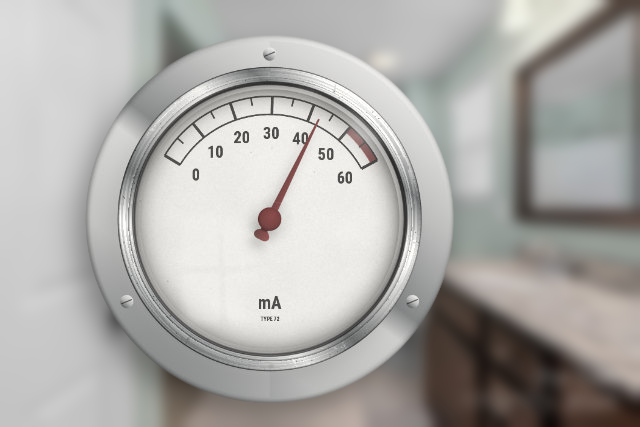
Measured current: mA 42.5
